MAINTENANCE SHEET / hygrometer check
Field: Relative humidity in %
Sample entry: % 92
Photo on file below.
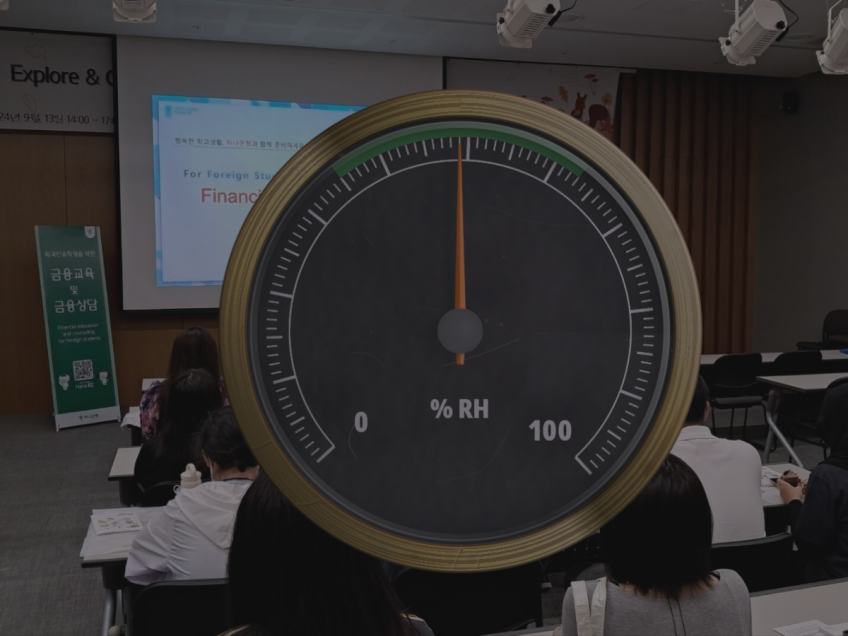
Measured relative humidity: % 49
